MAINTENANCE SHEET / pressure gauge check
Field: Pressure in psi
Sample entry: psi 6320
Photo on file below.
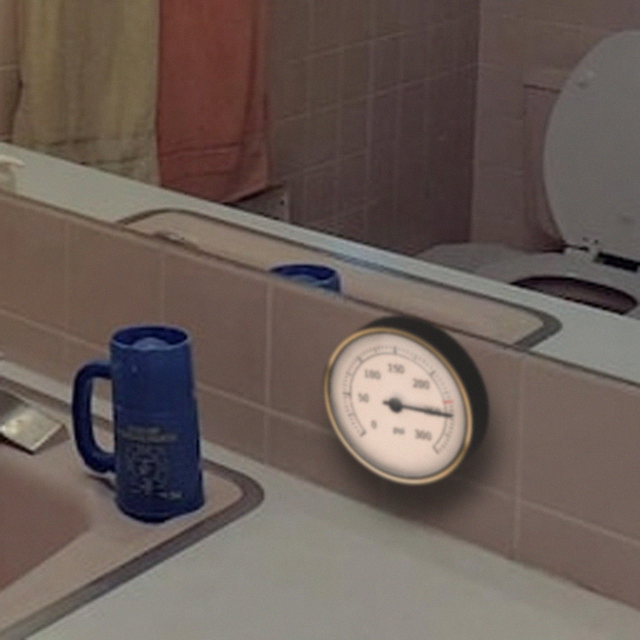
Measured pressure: psi 250
